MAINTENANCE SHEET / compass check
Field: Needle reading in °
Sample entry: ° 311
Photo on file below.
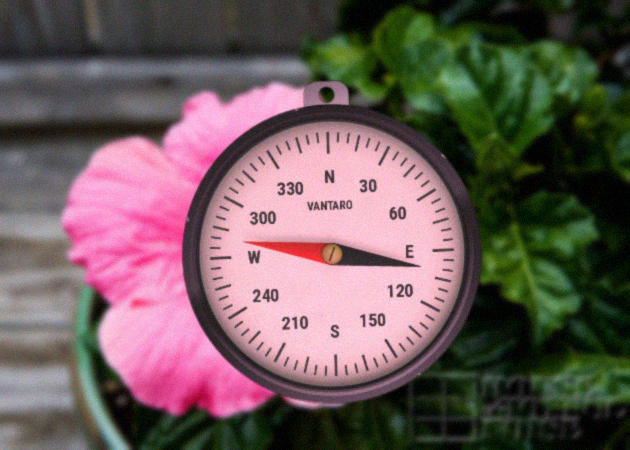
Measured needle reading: ° 280
